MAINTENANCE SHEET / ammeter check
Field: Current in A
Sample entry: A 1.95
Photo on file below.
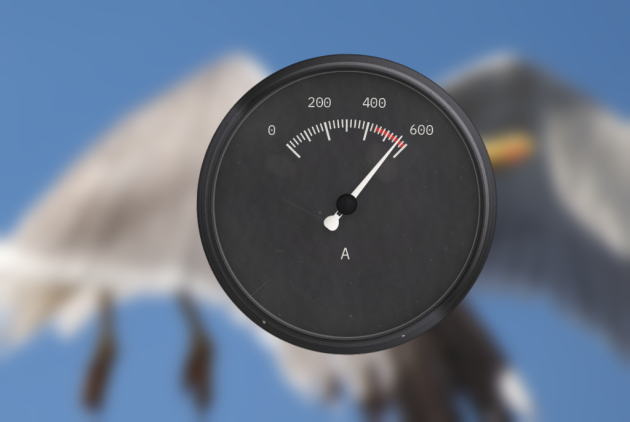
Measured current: A 560
